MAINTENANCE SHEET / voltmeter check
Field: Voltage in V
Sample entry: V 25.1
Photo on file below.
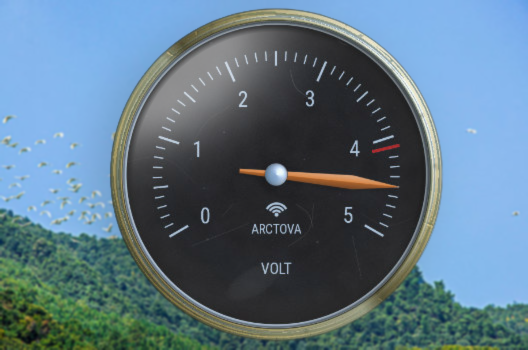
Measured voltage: V 4.5
